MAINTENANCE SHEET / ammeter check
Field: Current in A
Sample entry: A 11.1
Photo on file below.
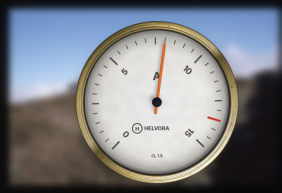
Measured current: A 8
